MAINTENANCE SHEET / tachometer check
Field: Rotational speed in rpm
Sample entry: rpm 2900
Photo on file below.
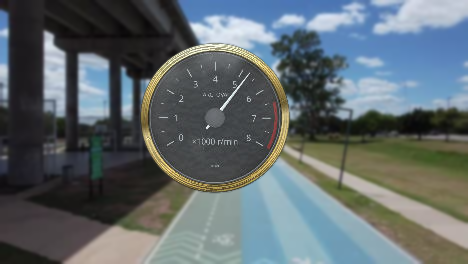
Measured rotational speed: rpm 5250
